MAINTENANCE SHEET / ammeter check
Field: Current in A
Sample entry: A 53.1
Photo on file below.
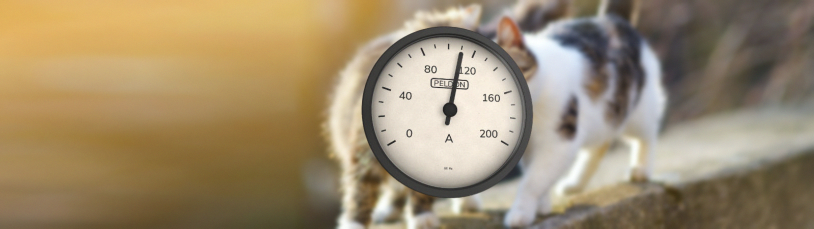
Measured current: A 110
